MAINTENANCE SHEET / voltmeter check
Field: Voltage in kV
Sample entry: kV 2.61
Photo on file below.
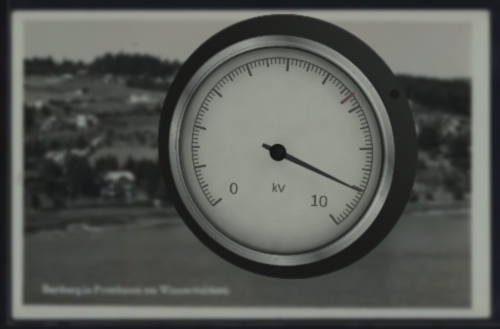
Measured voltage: kV 9
